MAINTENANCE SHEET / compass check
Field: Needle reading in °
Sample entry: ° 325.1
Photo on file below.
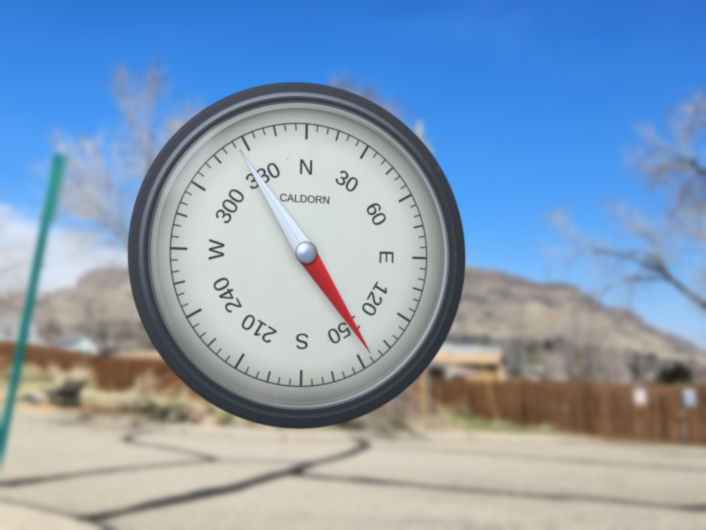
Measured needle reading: ° 145
